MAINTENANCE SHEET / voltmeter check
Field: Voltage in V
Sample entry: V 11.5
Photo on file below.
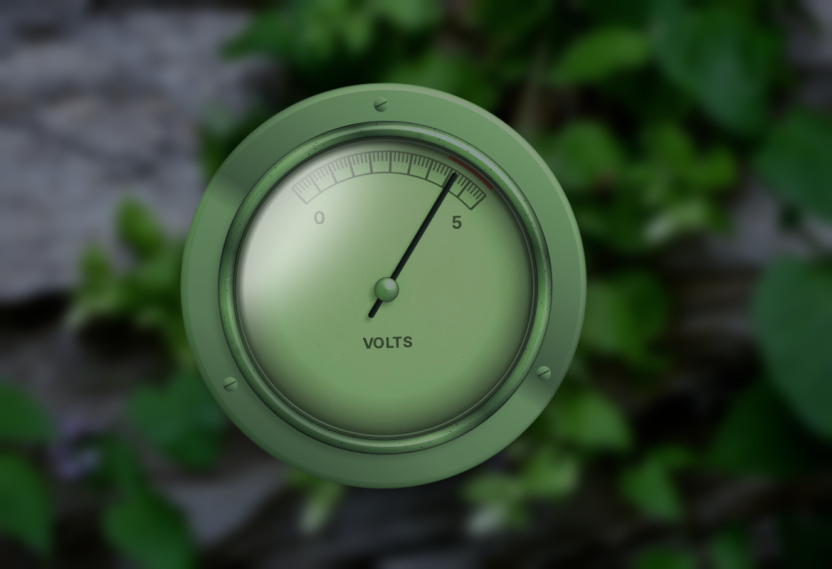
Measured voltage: V 4.1
